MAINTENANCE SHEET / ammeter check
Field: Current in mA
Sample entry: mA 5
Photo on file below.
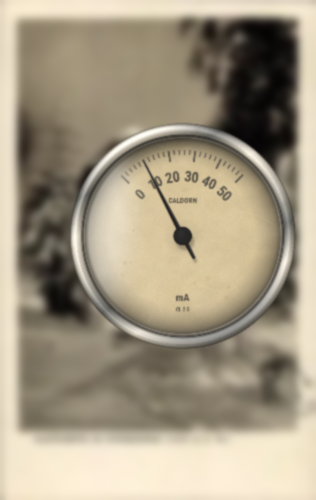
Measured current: mA 10
